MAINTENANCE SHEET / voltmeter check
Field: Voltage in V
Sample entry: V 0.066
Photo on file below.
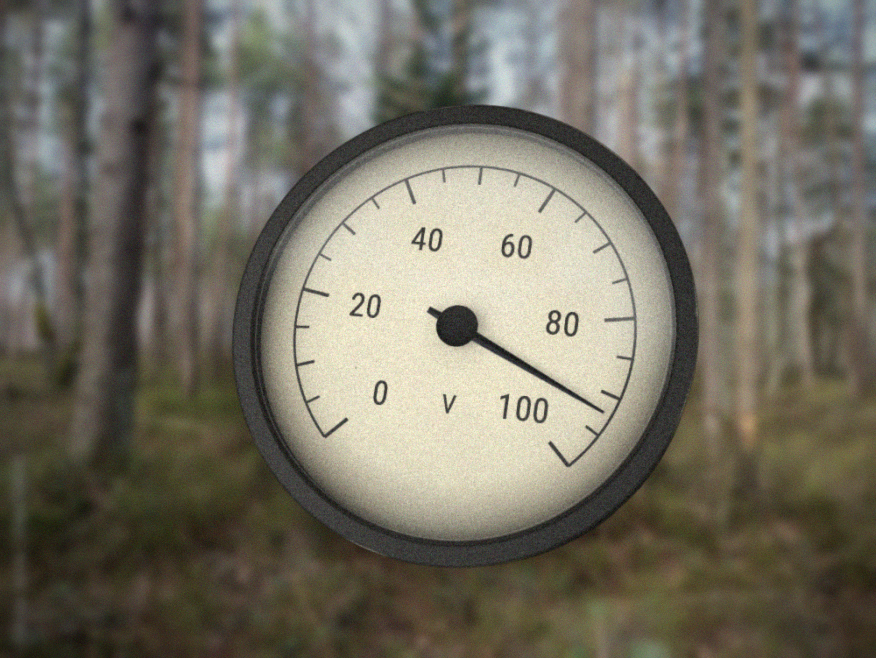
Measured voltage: V 92.5
